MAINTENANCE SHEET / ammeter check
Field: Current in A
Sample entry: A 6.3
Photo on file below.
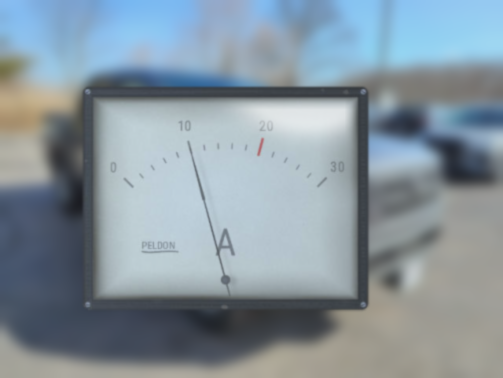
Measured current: A 10
